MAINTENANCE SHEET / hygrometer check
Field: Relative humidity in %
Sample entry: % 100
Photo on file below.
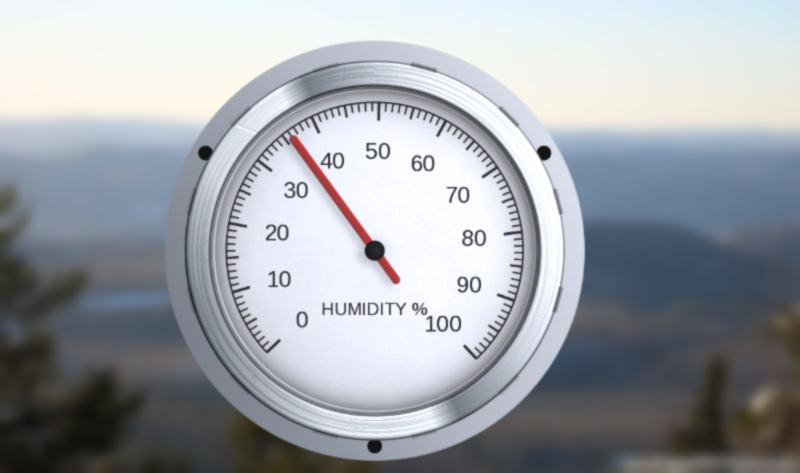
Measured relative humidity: % 36
